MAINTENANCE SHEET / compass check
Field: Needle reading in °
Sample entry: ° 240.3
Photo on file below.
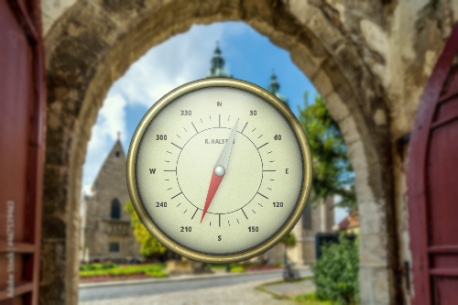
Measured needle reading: ° 200
